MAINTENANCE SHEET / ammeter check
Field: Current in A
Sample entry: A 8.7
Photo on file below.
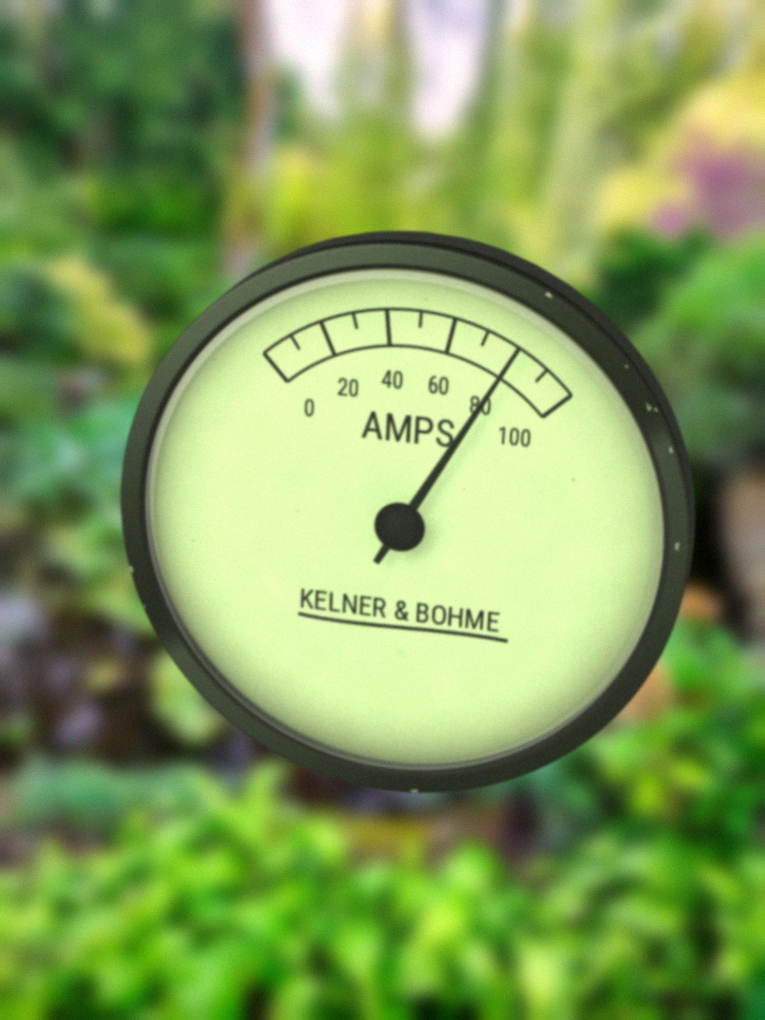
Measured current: A 80
